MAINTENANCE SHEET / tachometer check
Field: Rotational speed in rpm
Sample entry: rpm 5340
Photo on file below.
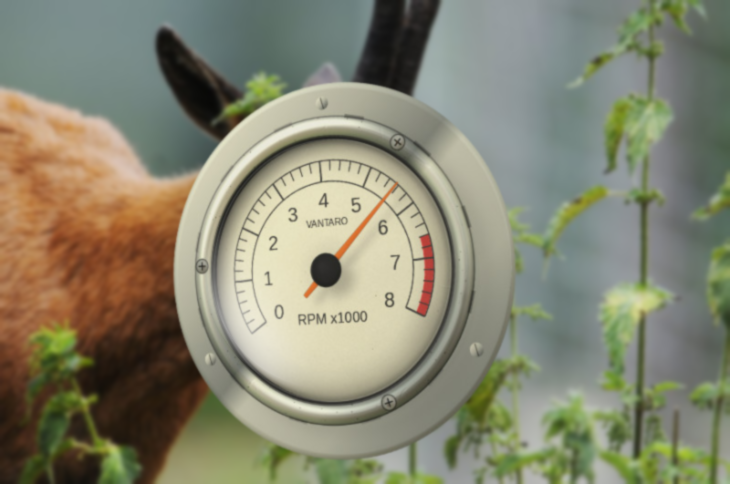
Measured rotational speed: rpm 5600
